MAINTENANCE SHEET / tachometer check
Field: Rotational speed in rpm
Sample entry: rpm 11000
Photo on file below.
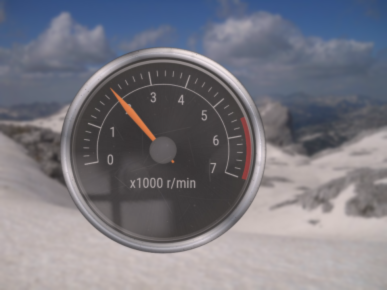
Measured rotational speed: rpm 2000
